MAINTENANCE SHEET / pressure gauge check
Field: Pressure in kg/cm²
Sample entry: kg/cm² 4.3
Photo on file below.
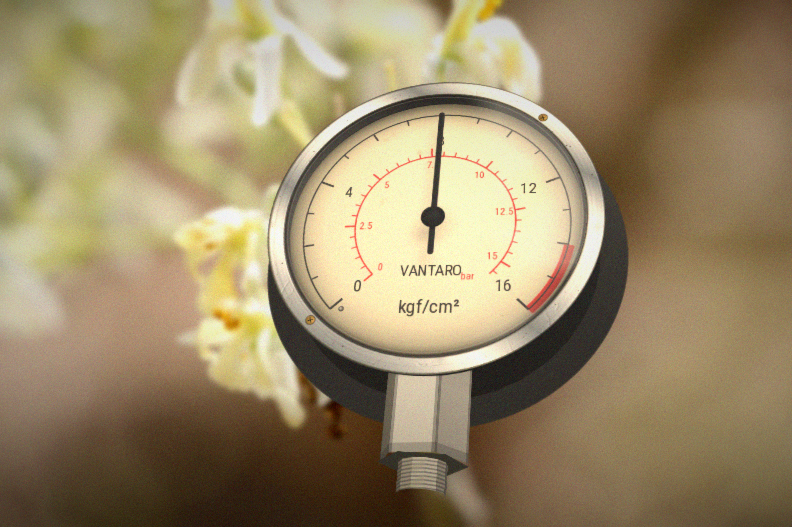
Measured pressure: kg/cm² 8
